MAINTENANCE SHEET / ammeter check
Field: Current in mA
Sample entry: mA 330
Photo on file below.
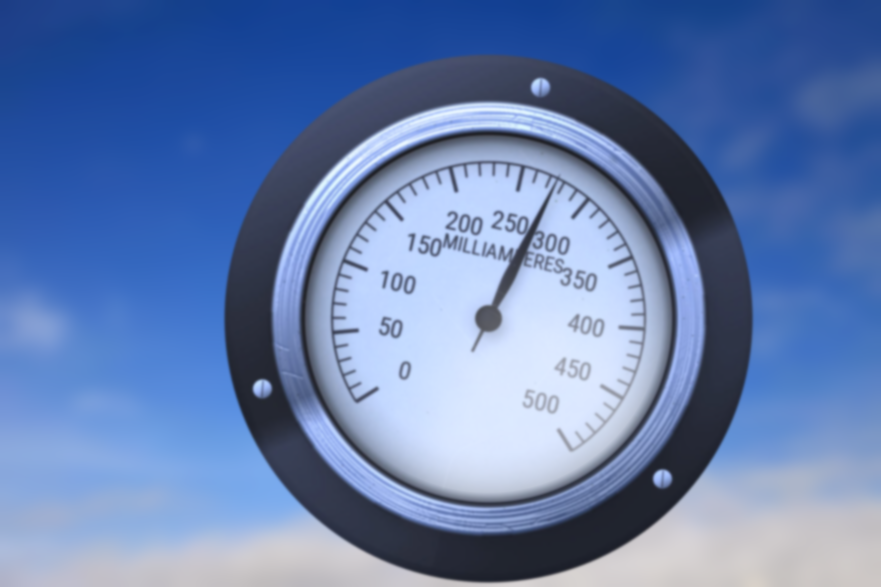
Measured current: mA 275
